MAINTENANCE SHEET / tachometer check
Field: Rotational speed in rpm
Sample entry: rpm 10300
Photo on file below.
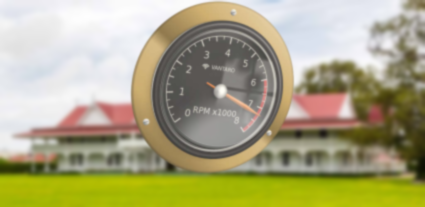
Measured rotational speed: rpm 7250
